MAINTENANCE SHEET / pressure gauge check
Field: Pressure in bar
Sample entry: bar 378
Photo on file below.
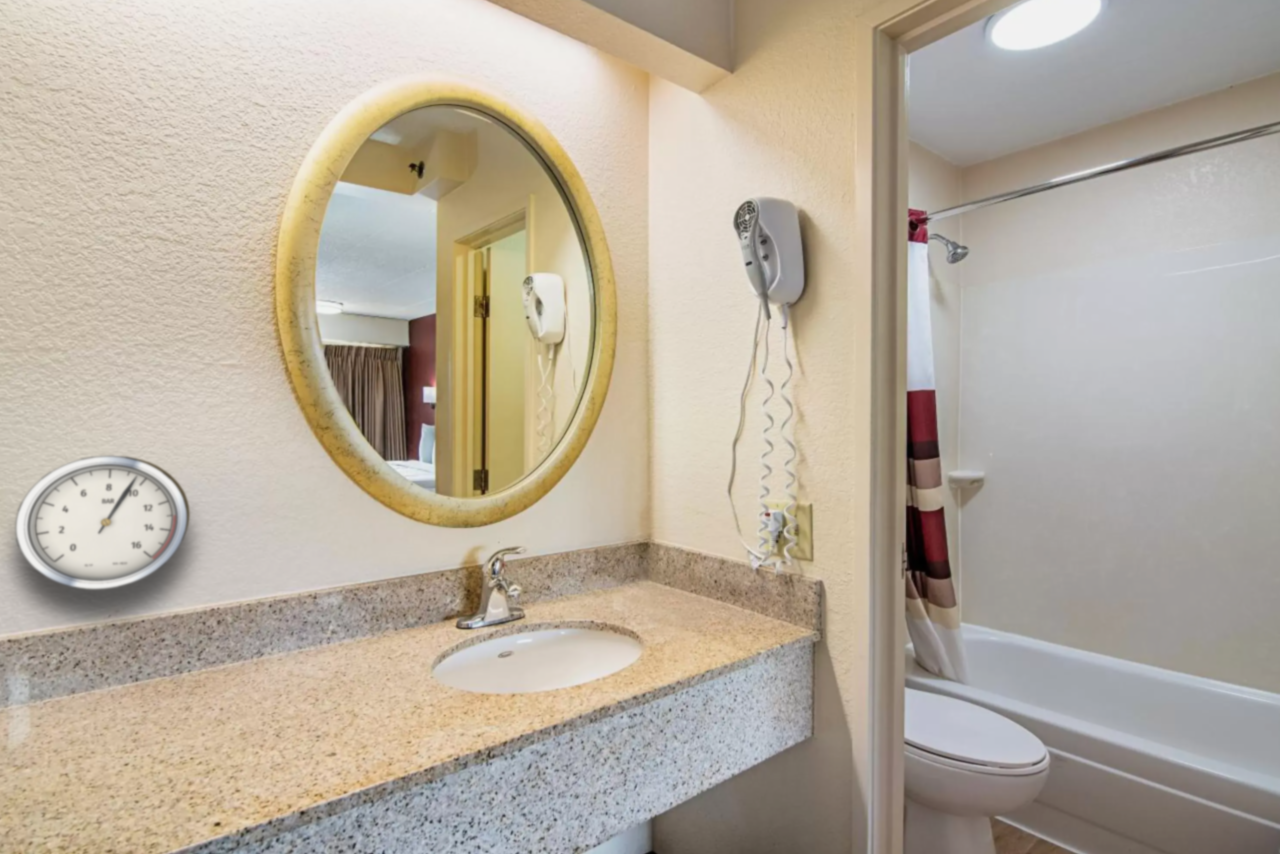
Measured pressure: bar 9.5
